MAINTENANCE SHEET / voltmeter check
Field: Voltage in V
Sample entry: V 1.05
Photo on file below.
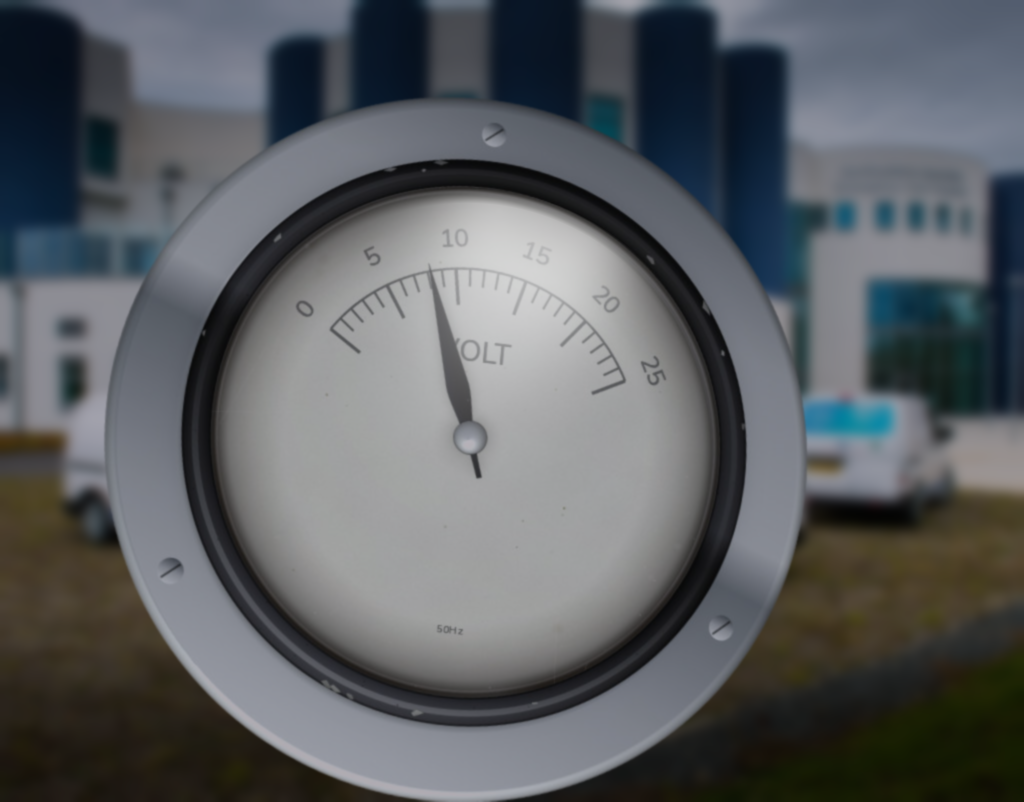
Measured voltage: V 8
